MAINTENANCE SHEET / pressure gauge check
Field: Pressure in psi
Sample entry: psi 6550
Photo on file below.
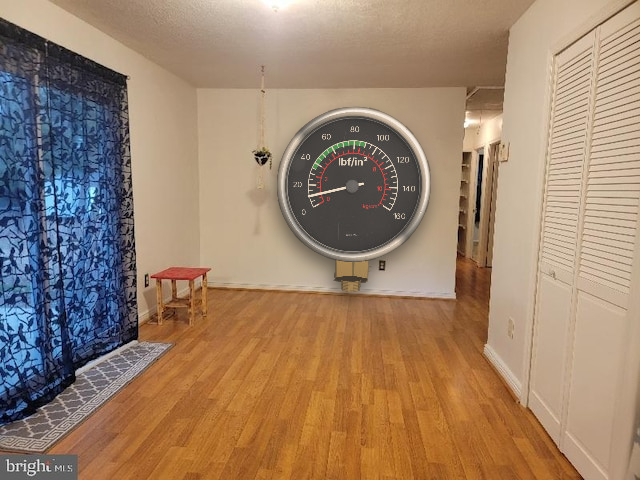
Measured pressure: psi 10
